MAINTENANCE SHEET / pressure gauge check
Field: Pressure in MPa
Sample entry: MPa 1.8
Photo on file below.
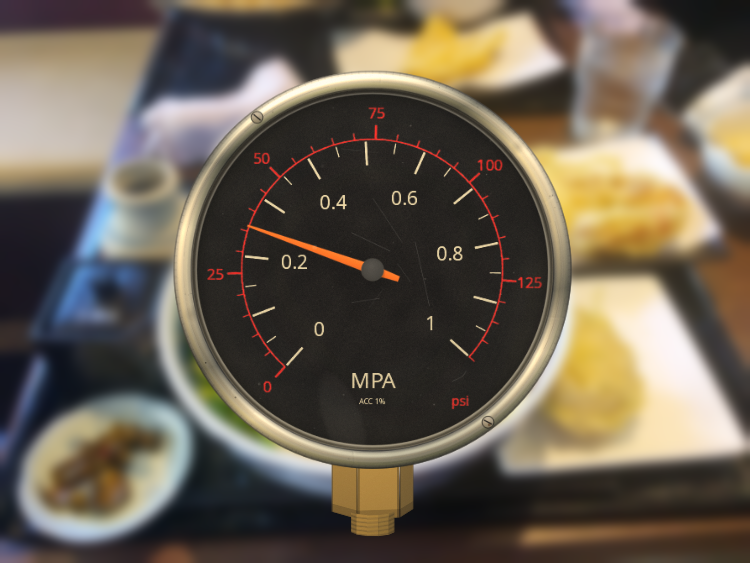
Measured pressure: MPa 0.25
